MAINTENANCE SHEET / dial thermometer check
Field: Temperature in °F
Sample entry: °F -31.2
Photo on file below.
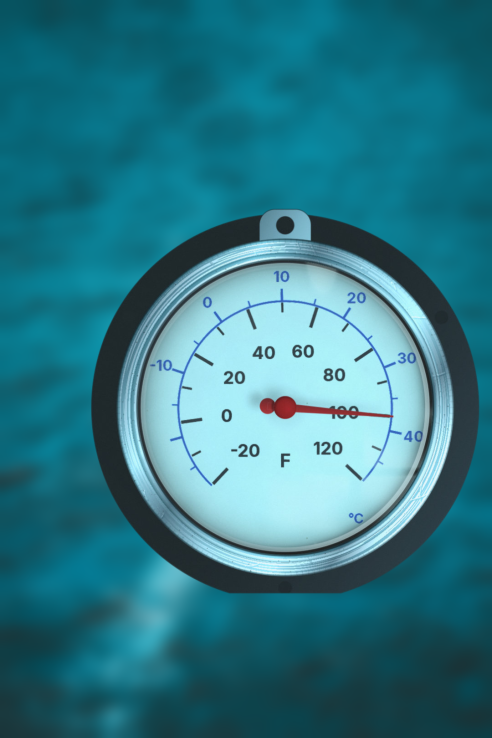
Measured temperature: °F 100
